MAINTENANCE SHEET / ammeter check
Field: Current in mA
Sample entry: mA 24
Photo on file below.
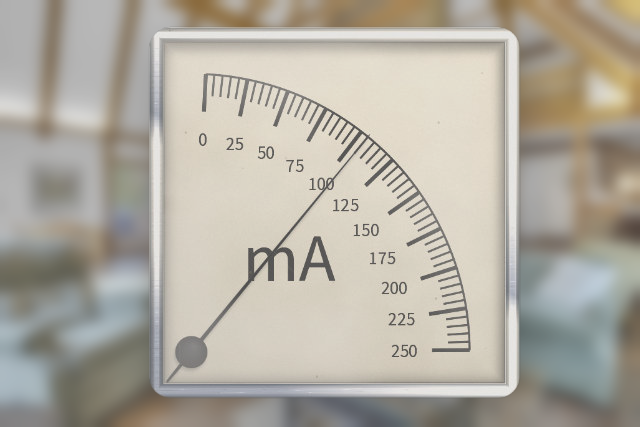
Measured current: mA 105
